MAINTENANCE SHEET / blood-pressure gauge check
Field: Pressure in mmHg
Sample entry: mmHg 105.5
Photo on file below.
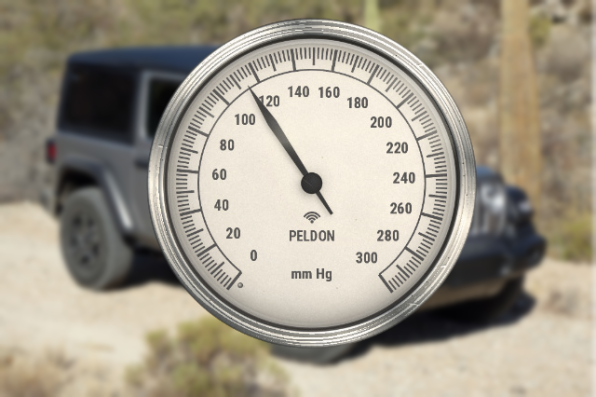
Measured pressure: mmHg 114
